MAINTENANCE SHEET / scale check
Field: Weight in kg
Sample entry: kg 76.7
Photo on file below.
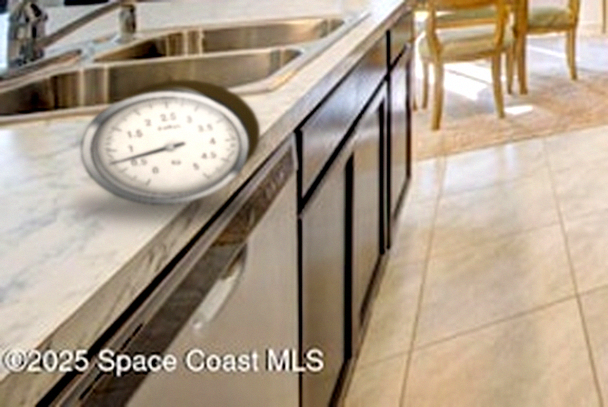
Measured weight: kg 0.75
